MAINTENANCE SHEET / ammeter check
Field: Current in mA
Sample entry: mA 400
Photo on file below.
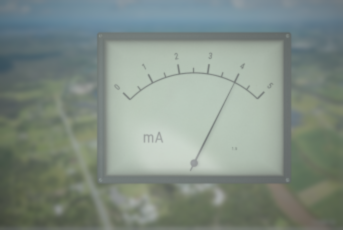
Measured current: mA 4
